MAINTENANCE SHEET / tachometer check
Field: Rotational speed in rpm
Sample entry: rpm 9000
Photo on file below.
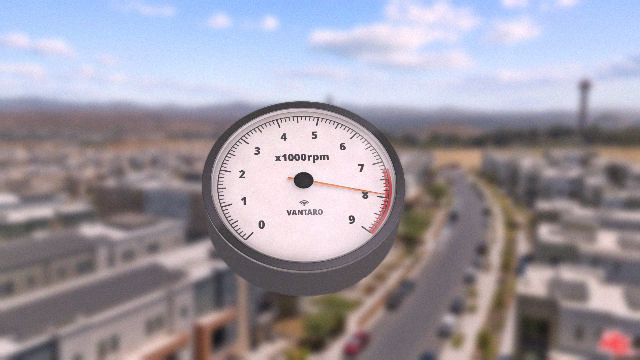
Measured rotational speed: rpm 8000
